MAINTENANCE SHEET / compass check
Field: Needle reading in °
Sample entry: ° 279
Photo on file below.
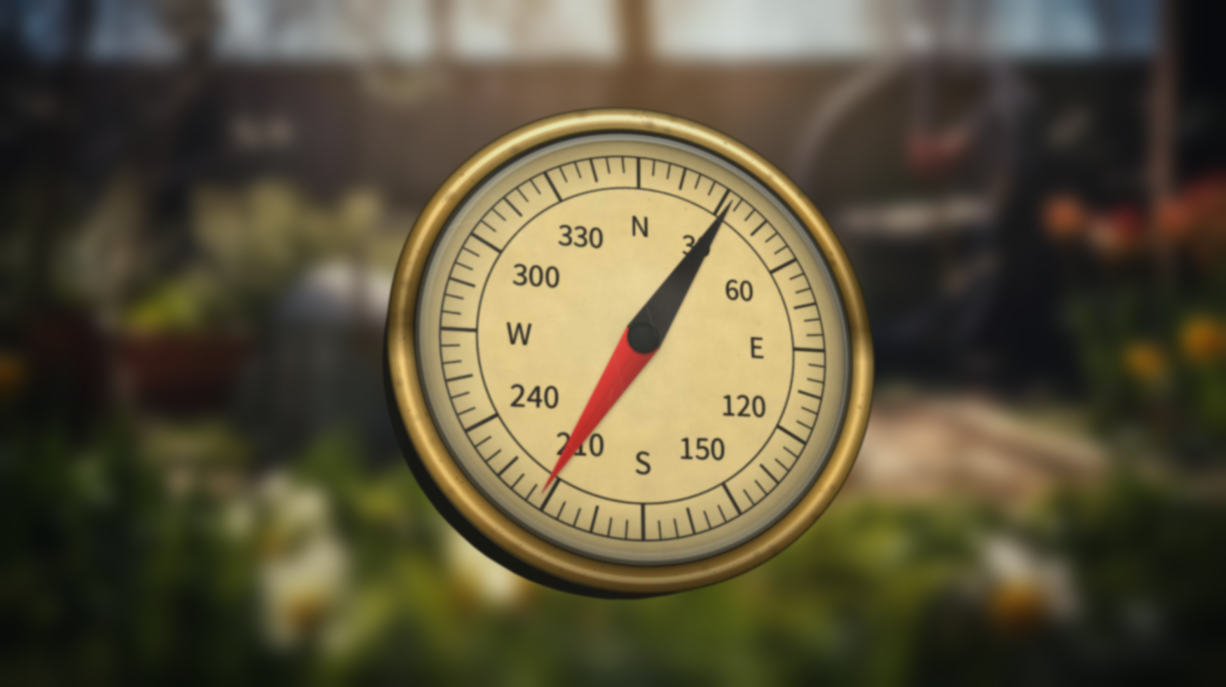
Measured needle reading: ° 212.5
